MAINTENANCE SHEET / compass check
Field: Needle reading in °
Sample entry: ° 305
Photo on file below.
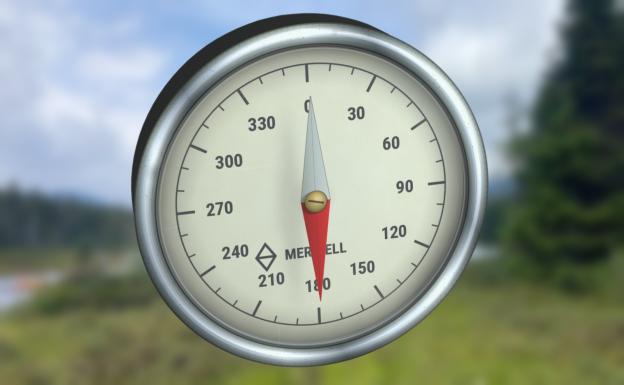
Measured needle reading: ° 180
